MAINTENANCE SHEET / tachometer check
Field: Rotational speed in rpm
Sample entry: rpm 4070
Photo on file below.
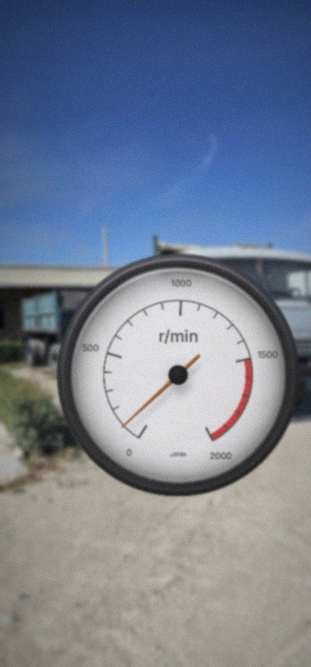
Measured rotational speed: rpm 100
